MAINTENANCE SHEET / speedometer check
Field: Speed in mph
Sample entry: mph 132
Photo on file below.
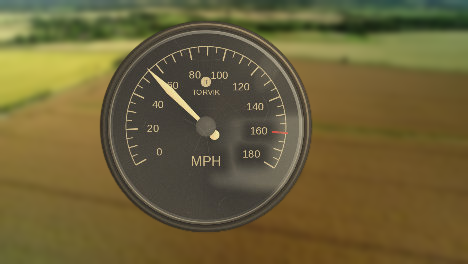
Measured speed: mph 55
